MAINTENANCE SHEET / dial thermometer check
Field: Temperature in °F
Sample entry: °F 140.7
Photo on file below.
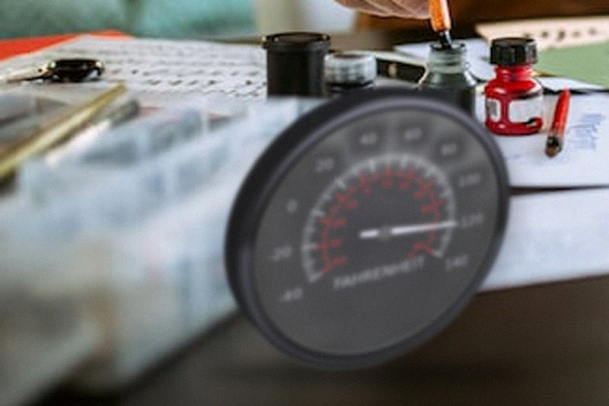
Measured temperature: °F 120
